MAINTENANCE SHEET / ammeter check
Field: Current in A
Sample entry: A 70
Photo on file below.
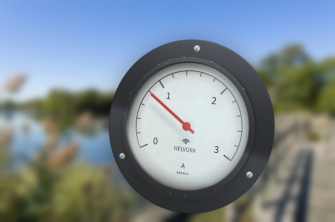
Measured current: A 0.8
